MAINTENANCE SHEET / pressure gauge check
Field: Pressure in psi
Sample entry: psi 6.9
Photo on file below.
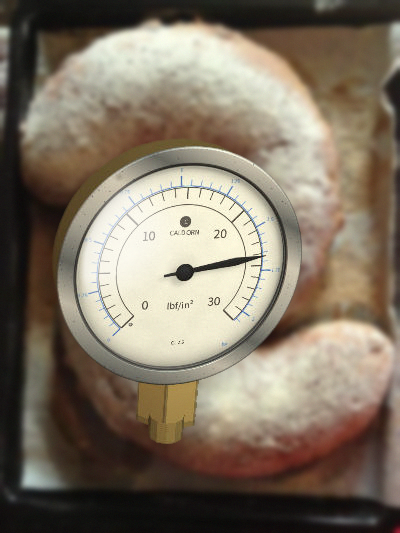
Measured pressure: psi 24
